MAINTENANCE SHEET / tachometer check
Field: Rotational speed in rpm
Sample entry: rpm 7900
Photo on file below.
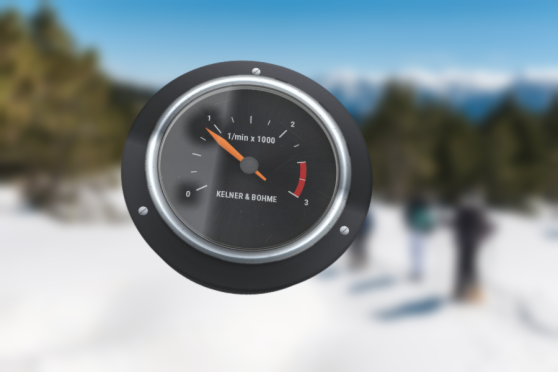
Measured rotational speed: rpm 875
